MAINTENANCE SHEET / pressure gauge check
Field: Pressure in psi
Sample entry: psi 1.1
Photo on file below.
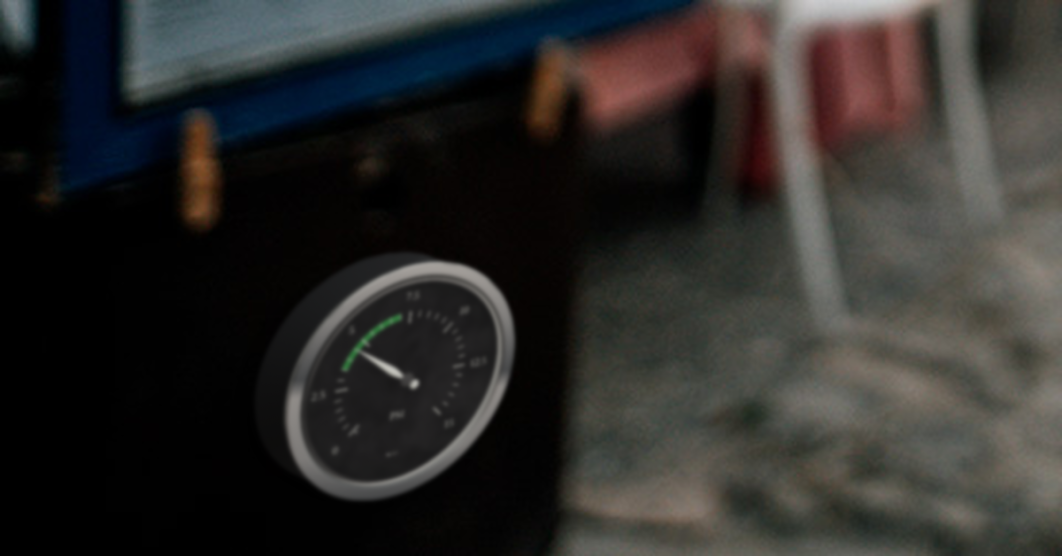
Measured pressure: psi 4.5
